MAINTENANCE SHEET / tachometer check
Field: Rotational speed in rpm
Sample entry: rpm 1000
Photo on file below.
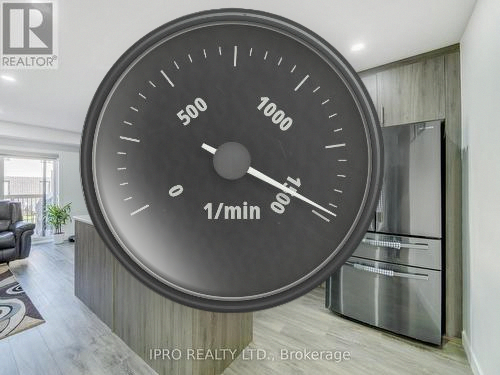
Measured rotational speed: rpm 1475
